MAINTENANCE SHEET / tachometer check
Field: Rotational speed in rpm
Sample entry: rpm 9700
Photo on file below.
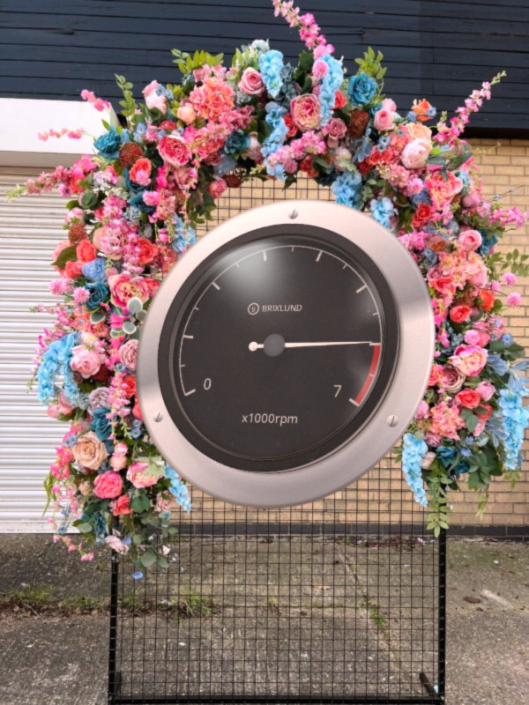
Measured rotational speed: rpm 6000
